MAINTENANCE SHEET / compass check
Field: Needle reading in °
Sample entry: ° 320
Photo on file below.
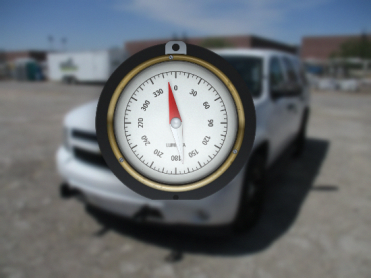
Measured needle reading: ° 350
